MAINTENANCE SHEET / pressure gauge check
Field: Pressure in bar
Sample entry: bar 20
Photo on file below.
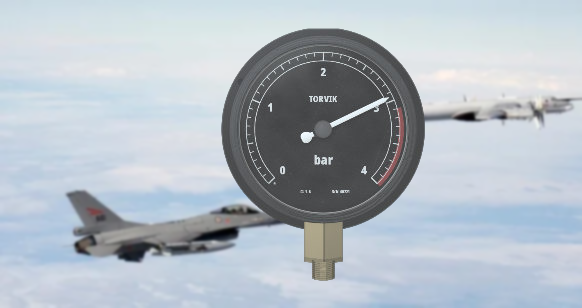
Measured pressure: bar 2.95
